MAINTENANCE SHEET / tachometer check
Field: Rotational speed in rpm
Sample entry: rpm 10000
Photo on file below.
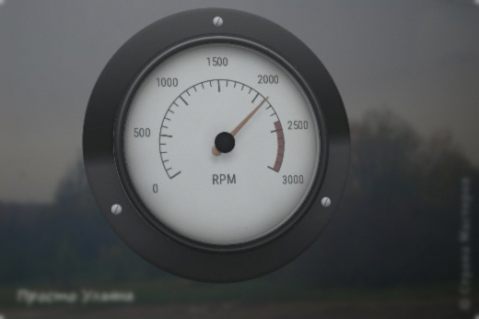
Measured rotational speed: rpm 2100
